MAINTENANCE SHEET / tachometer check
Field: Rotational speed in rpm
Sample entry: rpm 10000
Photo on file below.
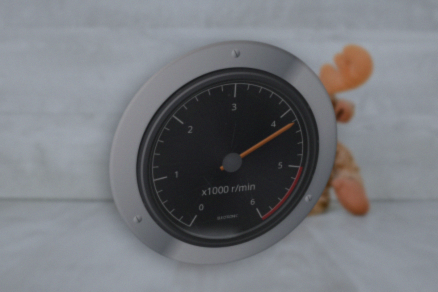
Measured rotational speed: rpm 4200
